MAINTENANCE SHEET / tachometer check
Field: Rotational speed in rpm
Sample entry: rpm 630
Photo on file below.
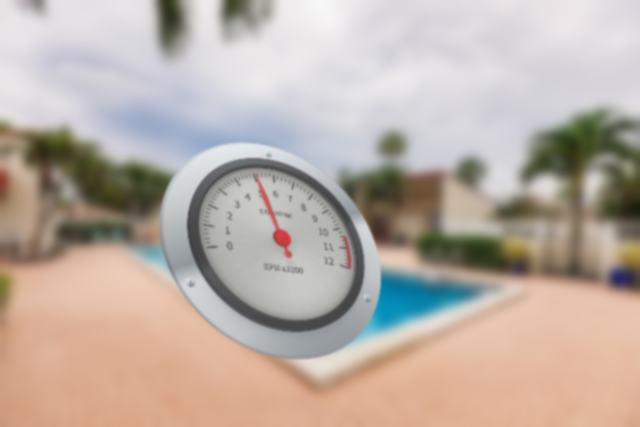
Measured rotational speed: rpm 5000
